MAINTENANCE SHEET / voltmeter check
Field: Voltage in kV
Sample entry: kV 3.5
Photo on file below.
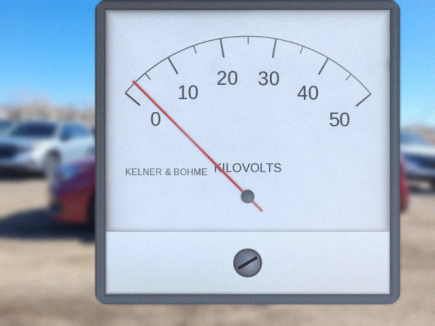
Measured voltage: kV 2.5
